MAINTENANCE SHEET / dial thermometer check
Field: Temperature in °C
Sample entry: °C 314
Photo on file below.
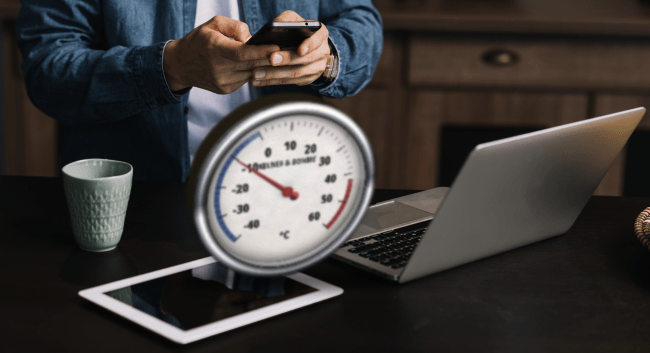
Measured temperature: °C -10
